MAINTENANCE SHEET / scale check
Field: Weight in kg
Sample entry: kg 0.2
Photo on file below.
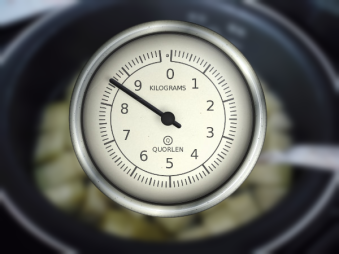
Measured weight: kg 8.6
